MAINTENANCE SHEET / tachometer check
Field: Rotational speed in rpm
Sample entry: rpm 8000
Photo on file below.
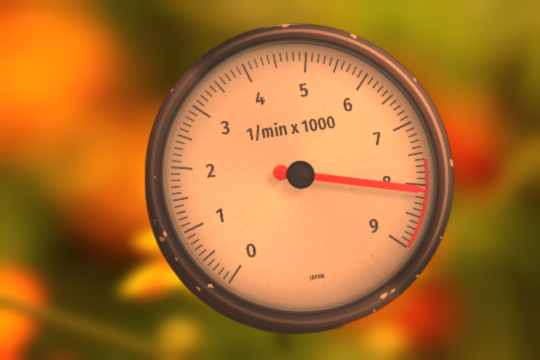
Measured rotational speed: rpm 8100
